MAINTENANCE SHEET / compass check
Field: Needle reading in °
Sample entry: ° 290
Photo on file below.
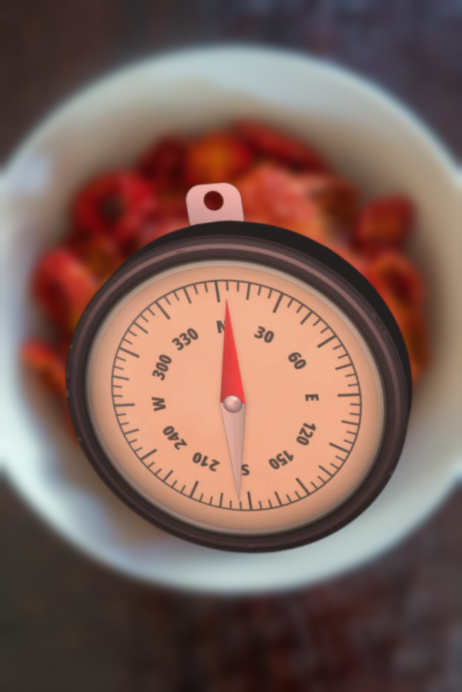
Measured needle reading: ° 5
